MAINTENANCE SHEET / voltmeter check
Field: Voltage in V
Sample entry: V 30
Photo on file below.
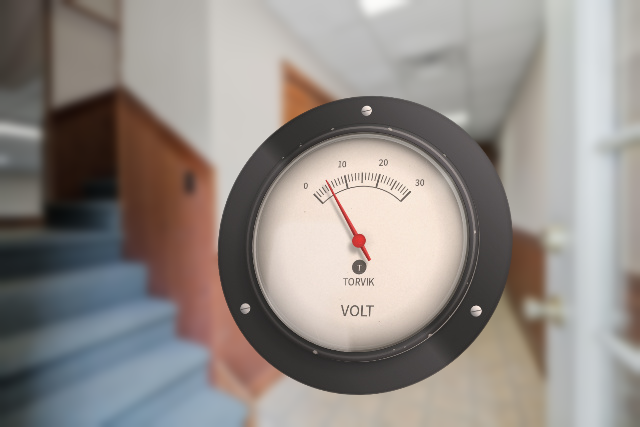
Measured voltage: V 5
